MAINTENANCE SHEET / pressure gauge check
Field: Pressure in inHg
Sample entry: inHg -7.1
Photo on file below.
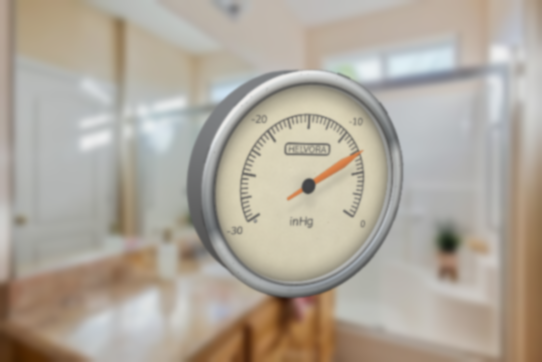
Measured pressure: inHg -7.5
